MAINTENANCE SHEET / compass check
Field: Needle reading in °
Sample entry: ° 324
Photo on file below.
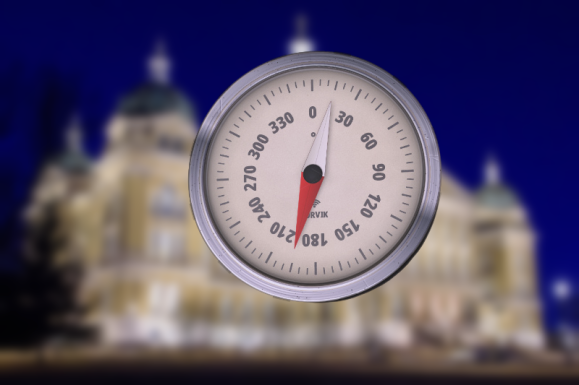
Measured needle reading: ° 195
